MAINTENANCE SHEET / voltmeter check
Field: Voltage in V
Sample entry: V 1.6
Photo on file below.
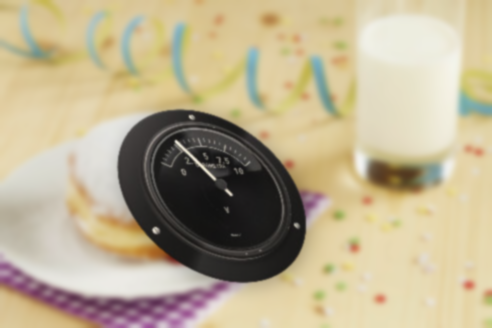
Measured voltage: V 2.5
